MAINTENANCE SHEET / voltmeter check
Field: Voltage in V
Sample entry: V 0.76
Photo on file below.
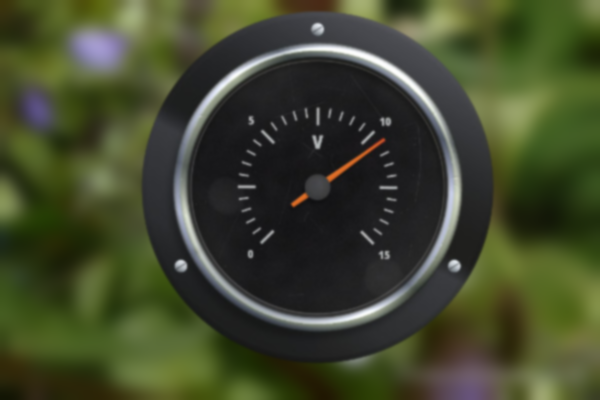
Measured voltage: V 10.5
